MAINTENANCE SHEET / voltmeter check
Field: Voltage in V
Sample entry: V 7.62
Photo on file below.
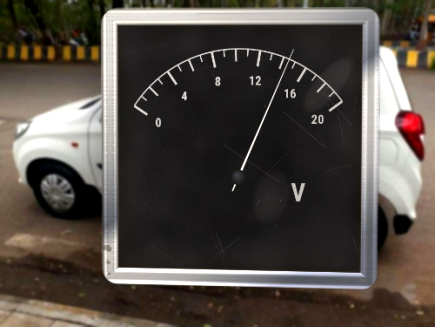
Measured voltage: V 14.5
